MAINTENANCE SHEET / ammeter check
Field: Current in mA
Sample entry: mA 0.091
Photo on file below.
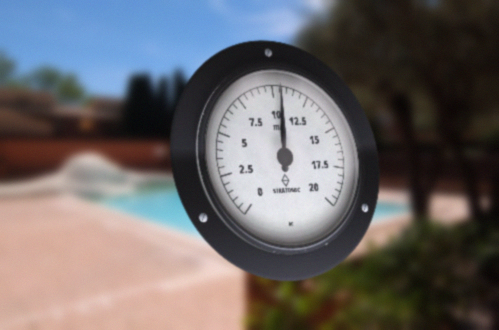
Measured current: mA 10.5
